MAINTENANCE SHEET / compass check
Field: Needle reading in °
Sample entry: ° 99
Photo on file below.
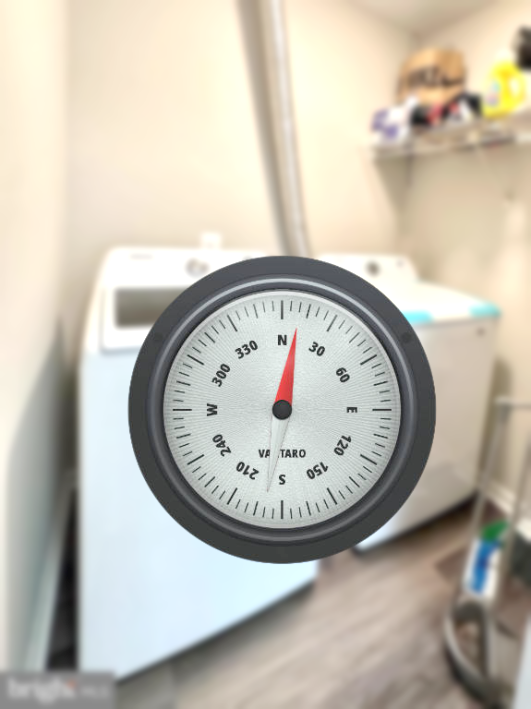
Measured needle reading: ° 10
